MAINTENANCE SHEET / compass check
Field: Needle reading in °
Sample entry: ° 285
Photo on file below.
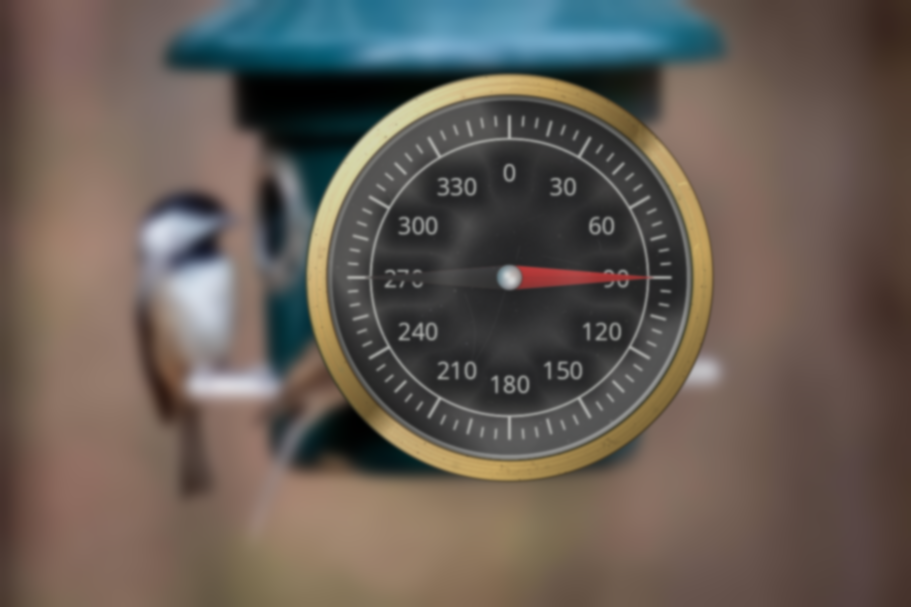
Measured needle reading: ° 90
